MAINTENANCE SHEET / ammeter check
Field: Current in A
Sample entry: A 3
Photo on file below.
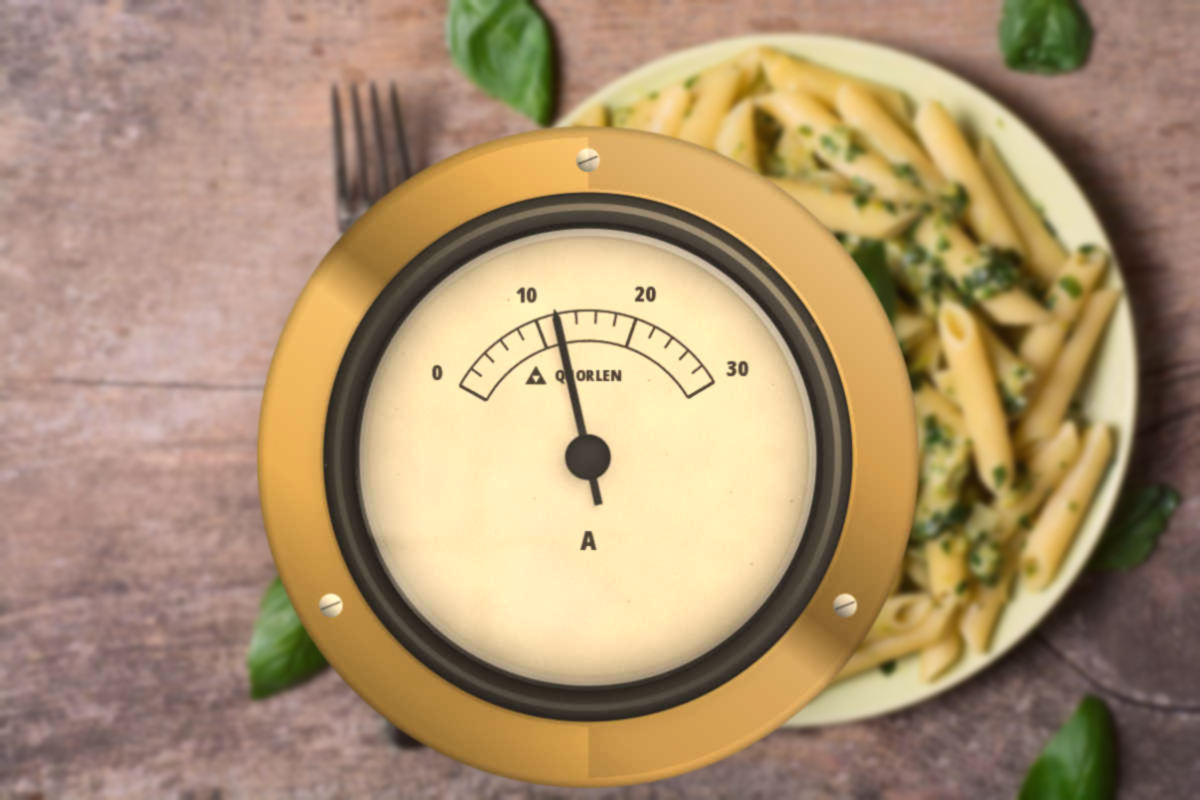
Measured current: A 12
